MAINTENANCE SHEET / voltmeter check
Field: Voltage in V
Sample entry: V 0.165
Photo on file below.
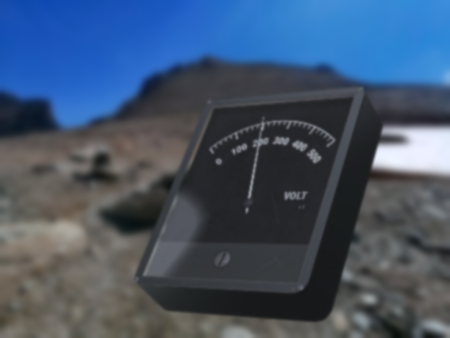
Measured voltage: V 200
